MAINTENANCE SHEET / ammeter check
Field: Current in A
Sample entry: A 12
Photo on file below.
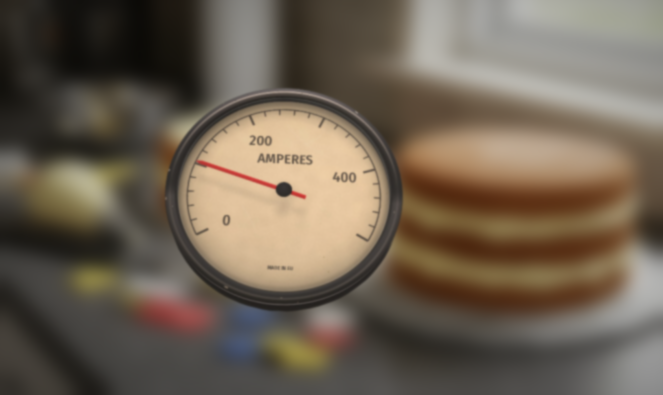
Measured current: A 100
